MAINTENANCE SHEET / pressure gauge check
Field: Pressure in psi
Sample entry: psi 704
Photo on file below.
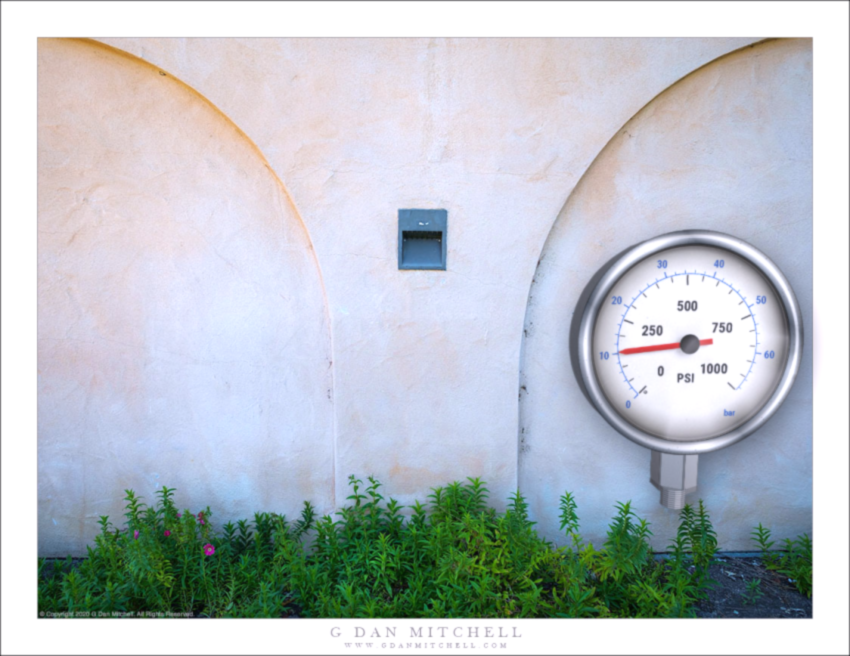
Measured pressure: psi 150
